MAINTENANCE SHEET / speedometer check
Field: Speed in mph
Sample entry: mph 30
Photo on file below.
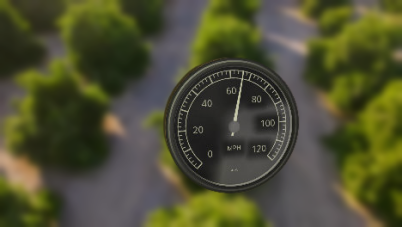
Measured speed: mph 66
